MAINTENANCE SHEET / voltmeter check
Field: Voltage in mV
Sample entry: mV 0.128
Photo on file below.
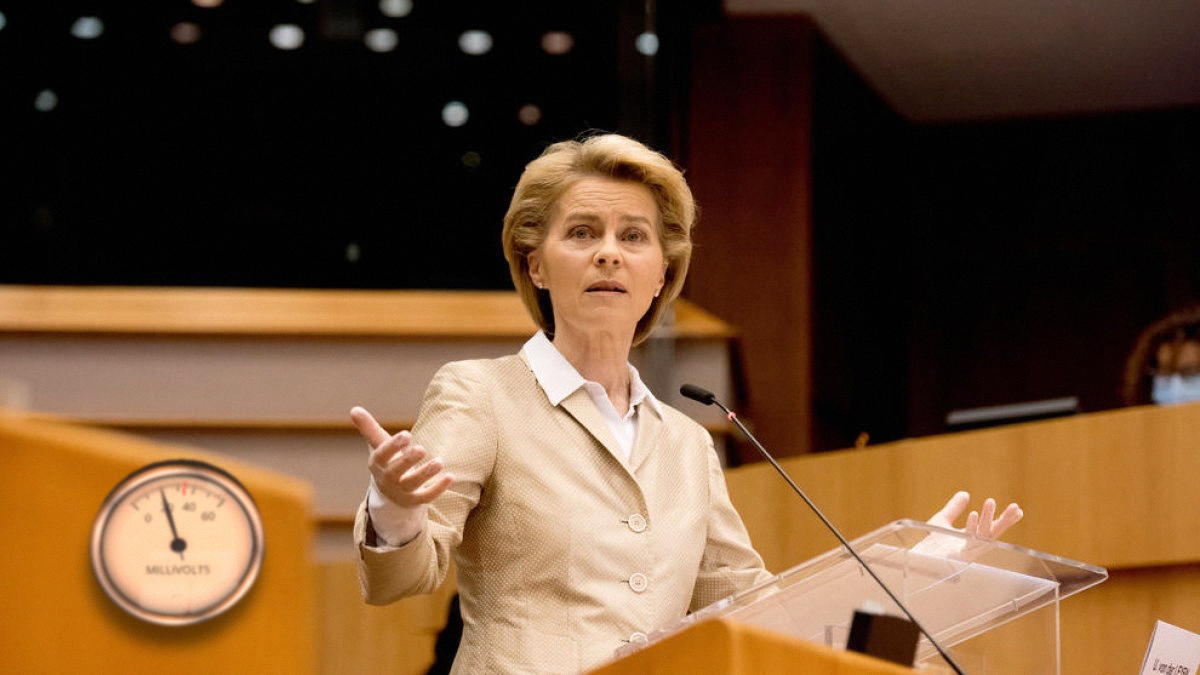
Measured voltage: mV 20
